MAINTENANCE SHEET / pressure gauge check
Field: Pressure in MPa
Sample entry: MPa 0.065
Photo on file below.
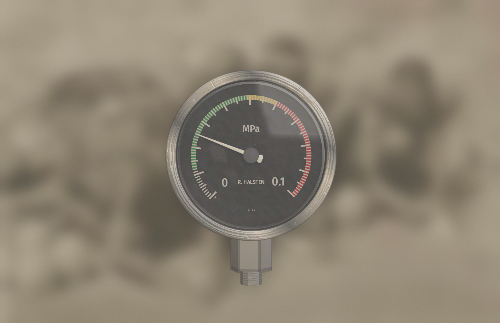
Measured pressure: MPa 0.025
